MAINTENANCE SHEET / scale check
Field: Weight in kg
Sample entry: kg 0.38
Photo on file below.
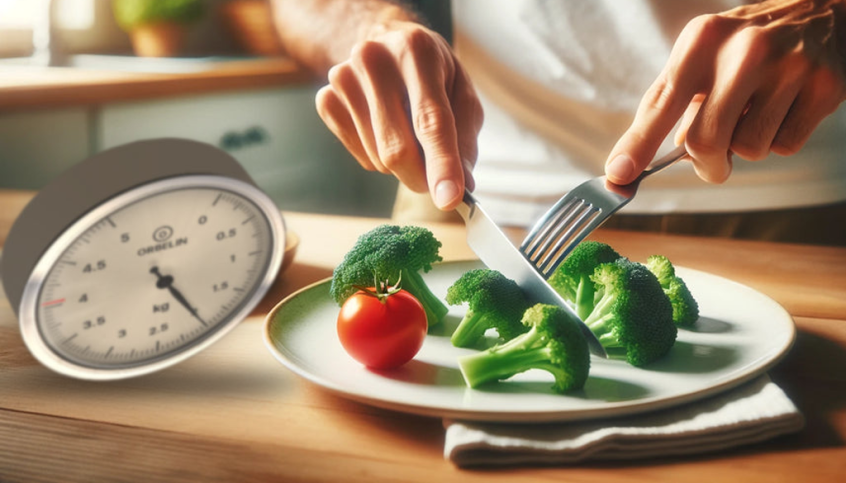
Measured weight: kg 2
